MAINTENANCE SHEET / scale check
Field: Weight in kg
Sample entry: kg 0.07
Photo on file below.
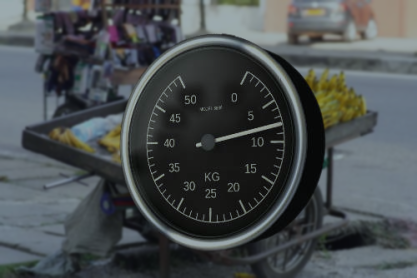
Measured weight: kg 8
